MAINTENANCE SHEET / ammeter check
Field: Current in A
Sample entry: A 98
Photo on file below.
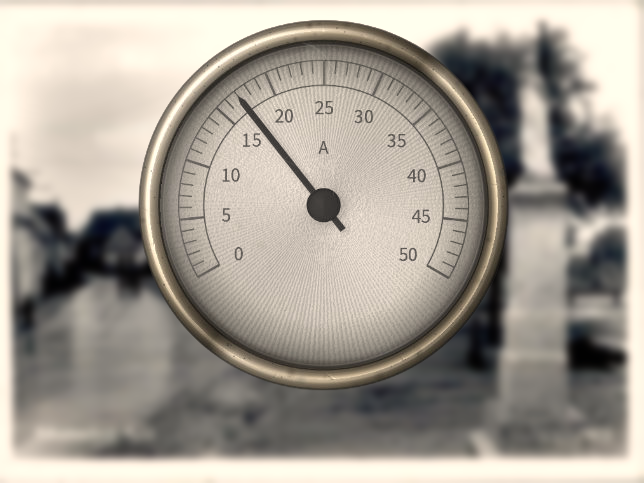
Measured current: A 17
